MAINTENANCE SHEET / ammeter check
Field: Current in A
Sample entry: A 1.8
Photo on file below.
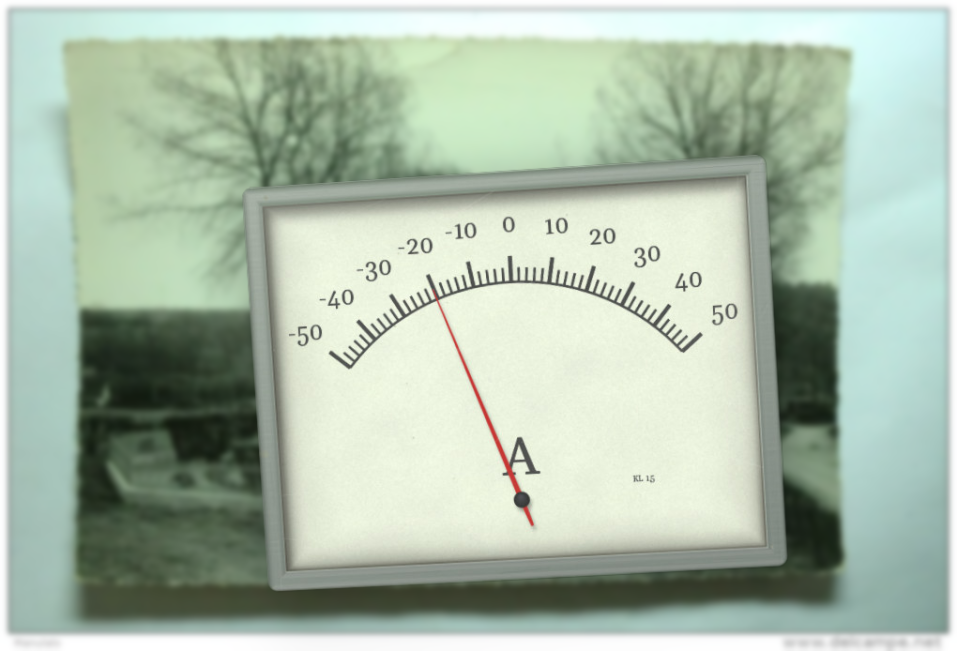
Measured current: A -20
